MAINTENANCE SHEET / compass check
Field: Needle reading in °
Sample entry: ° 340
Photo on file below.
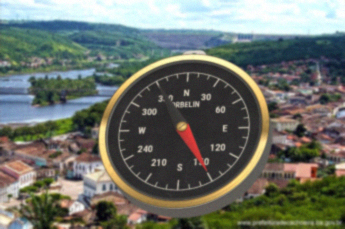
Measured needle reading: ° 150
